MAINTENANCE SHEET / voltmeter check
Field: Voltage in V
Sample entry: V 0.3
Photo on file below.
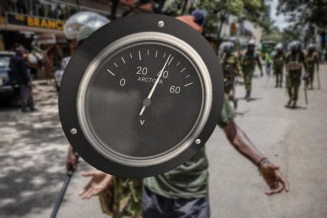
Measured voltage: V 37.5
